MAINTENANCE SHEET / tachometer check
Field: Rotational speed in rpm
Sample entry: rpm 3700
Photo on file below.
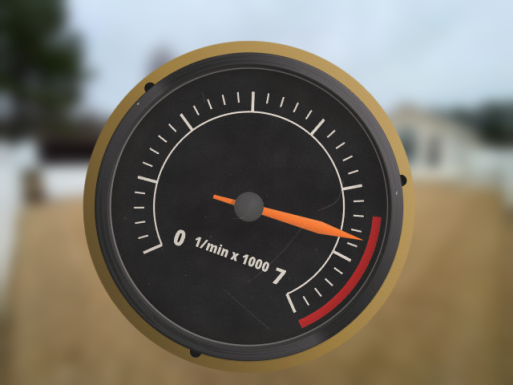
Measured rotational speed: rpm 5700
